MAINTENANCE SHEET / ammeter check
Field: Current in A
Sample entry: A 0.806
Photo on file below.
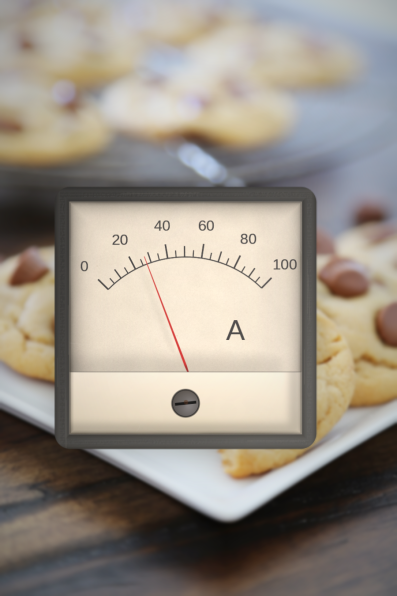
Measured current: A 27.5
